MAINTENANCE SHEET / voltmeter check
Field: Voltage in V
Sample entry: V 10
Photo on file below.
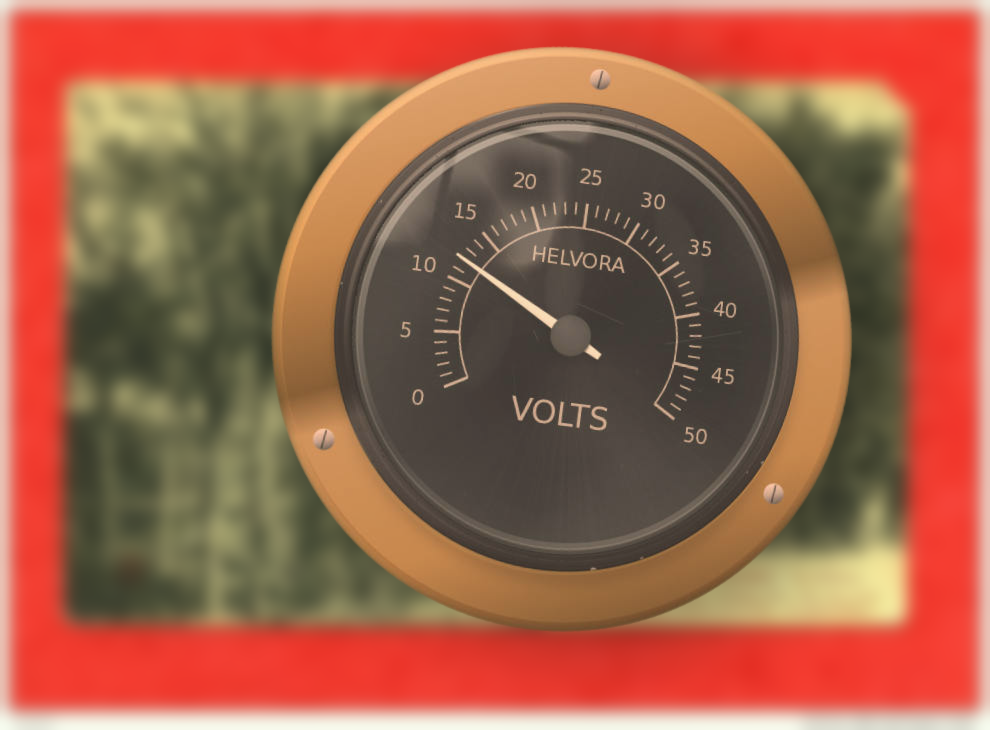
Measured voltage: V 12
